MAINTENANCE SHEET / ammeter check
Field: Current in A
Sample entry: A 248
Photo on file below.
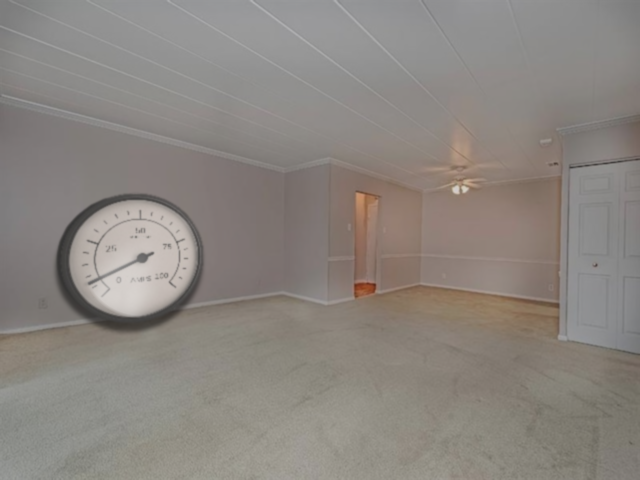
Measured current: A 7.5
